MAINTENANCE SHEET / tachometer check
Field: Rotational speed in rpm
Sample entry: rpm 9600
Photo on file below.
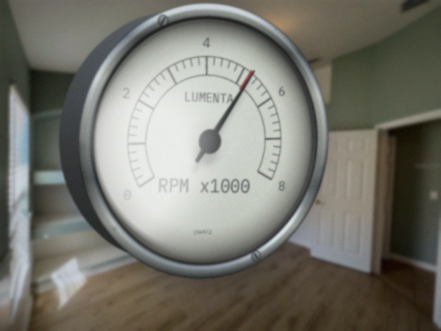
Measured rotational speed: rpm 5200
